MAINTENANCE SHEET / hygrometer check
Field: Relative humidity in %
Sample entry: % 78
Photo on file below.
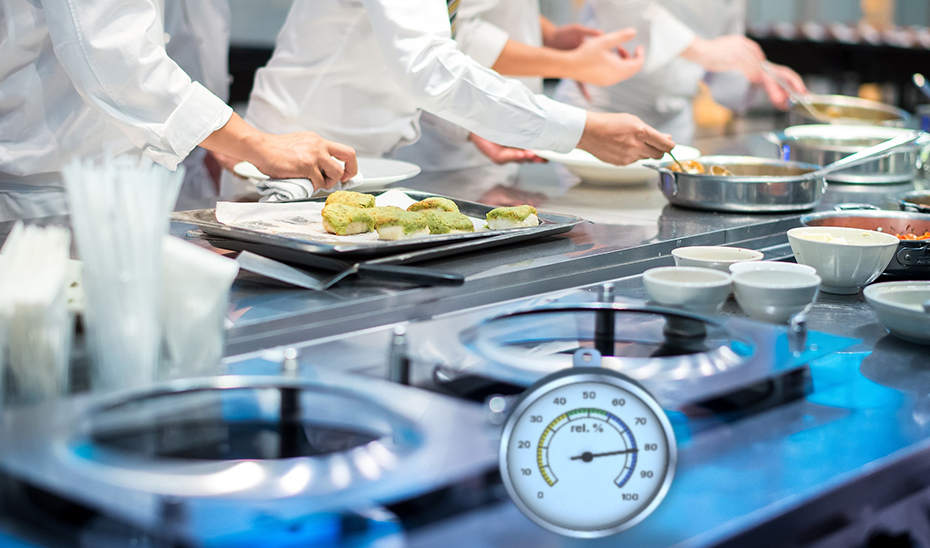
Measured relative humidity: % 80
